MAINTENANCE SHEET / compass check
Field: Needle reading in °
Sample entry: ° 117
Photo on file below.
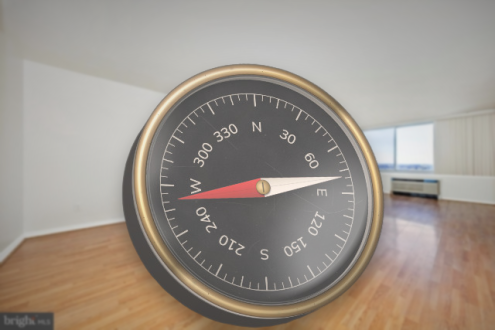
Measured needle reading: ° 260
